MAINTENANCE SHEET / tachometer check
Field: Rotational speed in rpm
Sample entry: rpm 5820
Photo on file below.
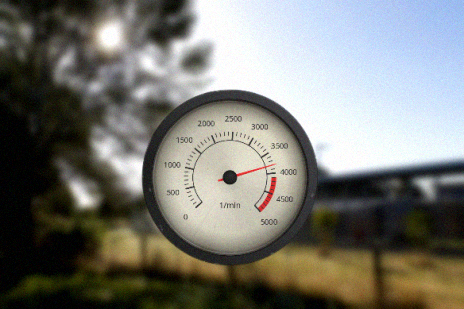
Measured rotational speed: rpm 3800
